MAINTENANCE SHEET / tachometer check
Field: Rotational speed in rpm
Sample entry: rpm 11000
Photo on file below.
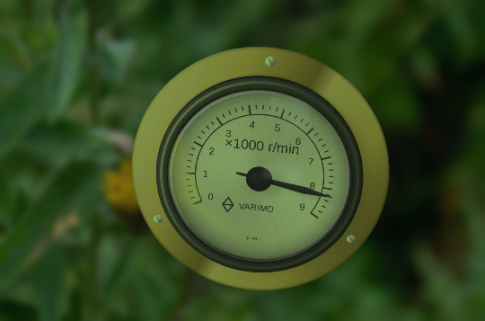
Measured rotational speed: rpm 8200
